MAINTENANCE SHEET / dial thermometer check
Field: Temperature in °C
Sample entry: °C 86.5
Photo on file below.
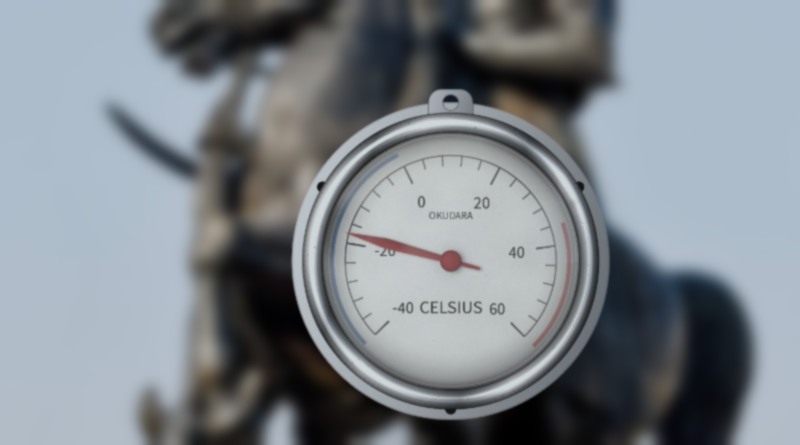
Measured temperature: °C -18
